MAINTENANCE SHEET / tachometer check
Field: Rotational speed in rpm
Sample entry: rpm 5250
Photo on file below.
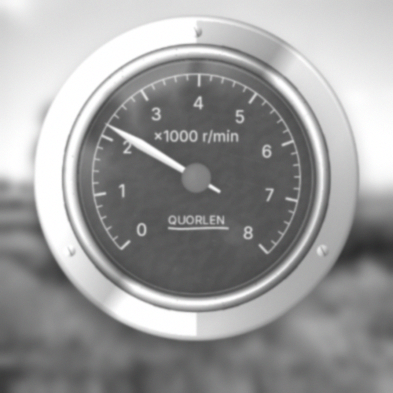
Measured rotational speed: rpm 2200
